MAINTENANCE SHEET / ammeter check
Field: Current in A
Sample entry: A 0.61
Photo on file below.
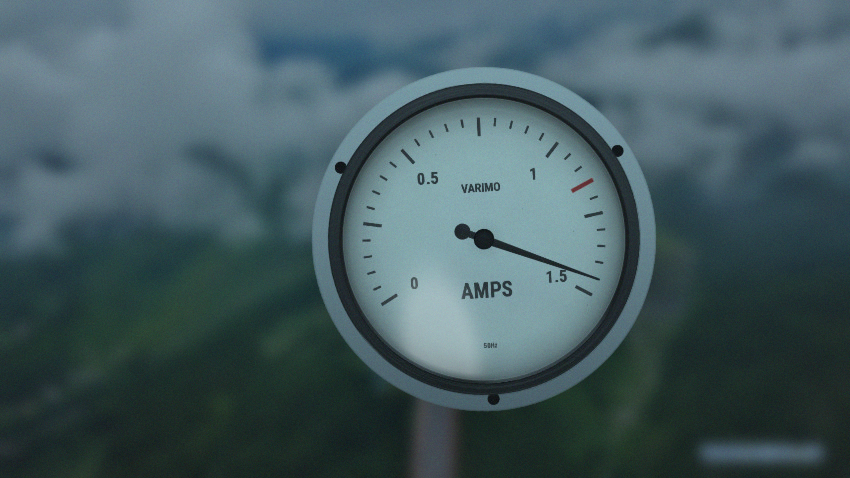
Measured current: A 1.45
